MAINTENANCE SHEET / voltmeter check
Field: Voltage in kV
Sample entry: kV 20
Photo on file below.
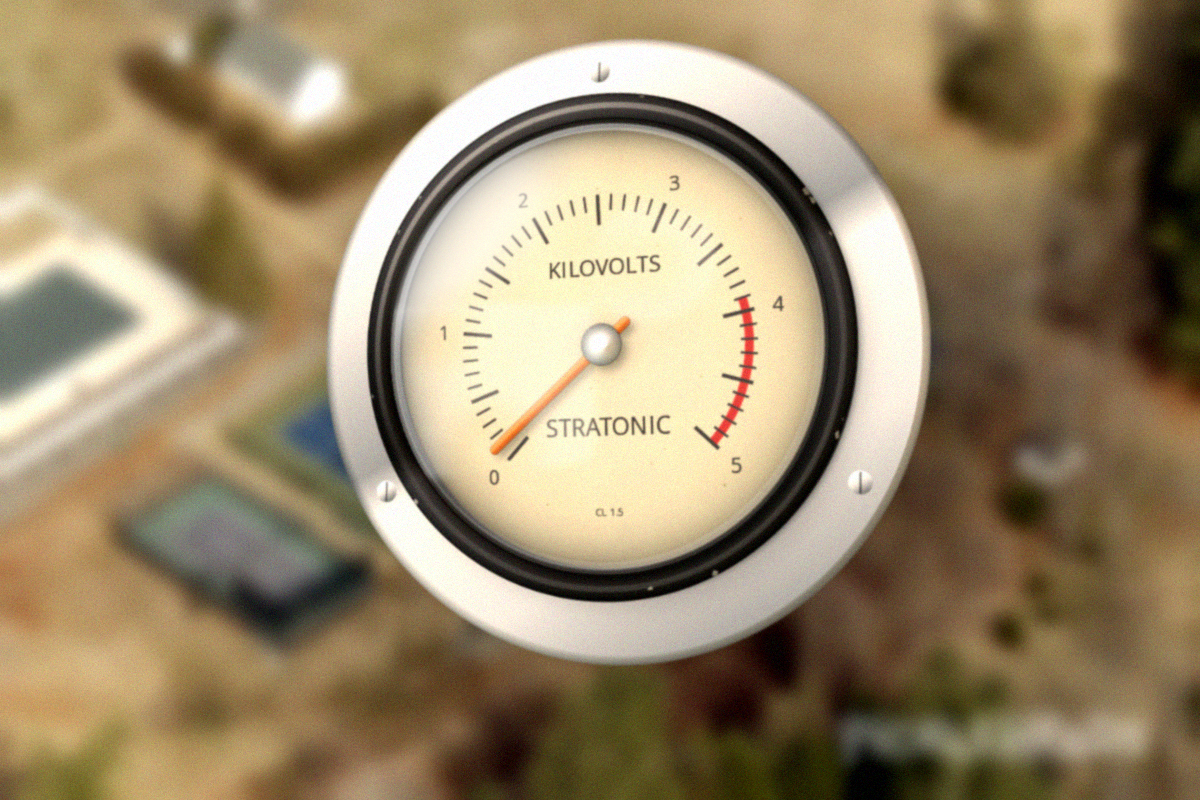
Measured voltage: kV 0.1
